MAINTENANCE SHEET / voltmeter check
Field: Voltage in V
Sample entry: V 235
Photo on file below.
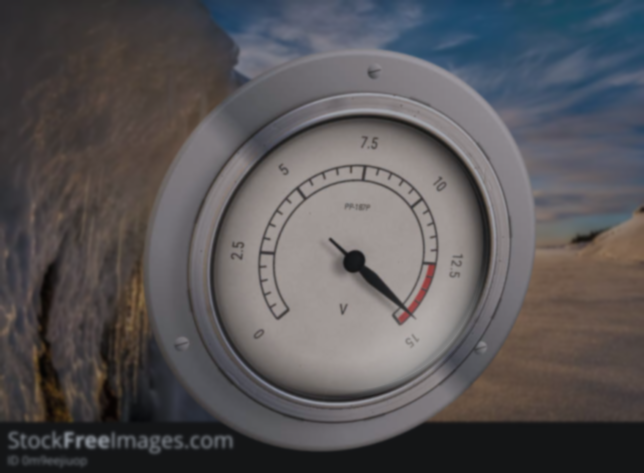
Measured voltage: V 14.5
